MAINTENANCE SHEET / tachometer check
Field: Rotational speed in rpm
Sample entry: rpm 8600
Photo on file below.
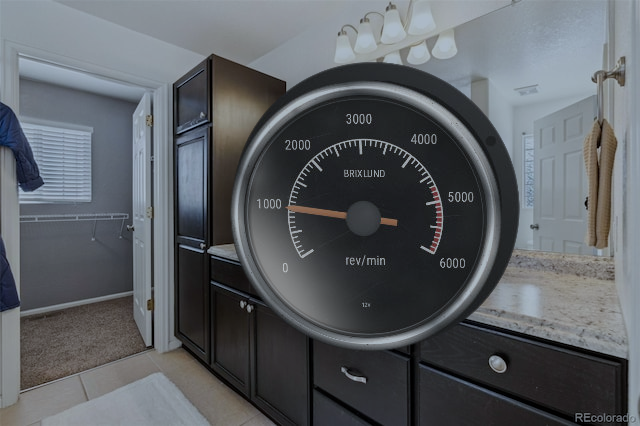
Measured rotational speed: rpm 1000
